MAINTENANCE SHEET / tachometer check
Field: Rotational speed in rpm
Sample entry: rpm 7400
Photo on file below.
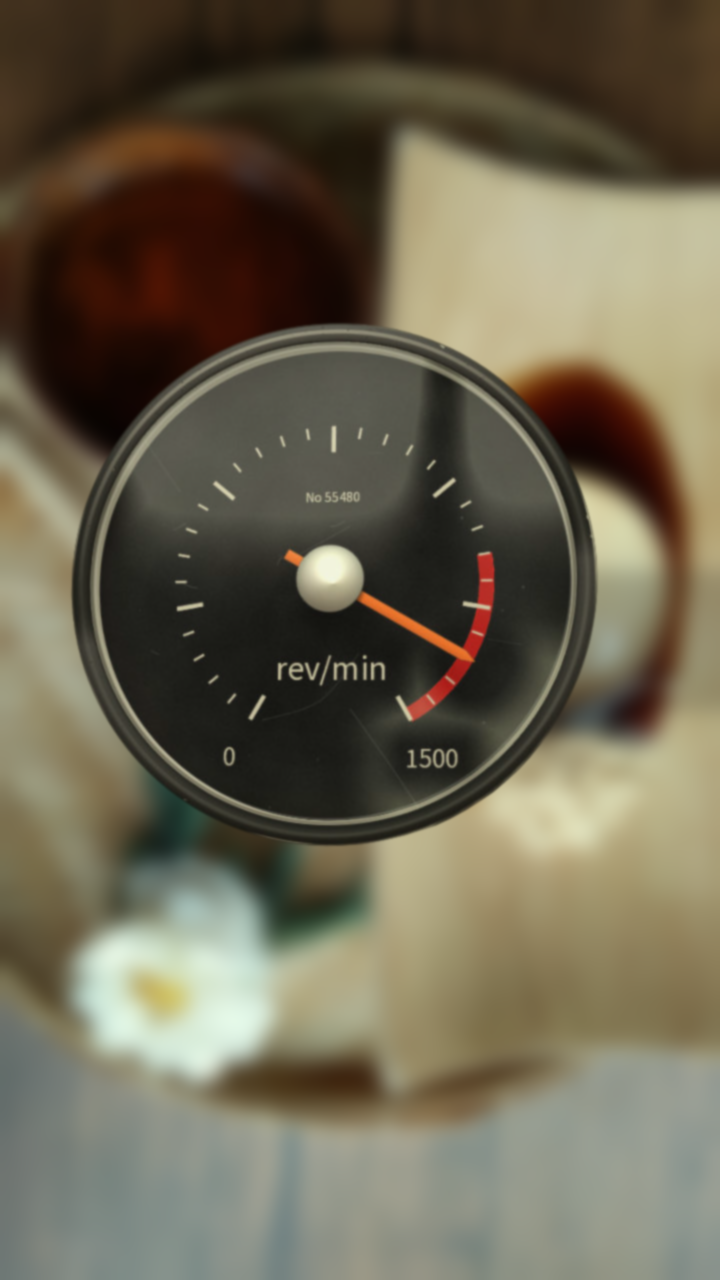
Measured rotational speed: rpm 1350
